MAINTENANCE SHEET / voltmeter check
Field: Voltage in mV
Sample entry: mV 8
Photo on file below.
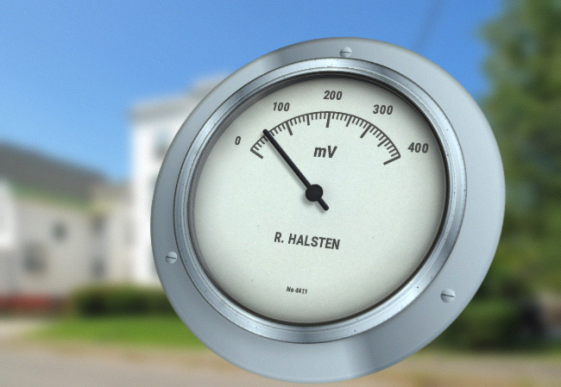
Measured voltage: mV 50
